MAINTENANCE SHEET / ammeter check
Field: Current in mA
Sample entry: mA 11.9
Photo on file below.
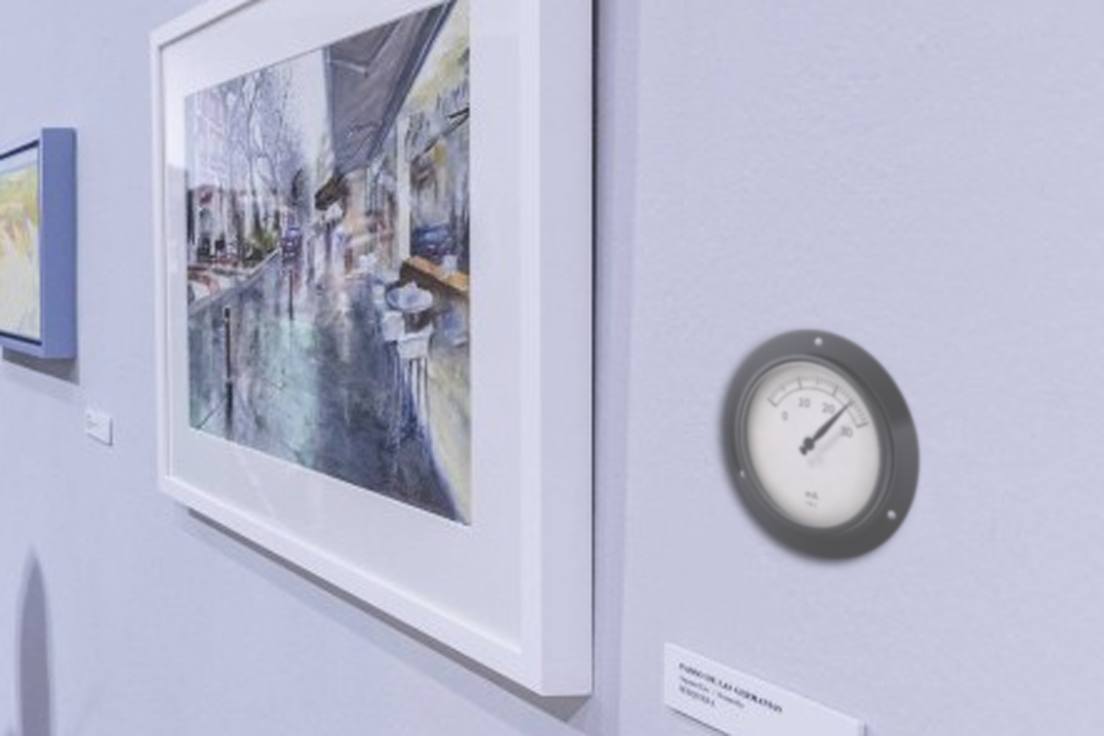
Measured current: mA 25
